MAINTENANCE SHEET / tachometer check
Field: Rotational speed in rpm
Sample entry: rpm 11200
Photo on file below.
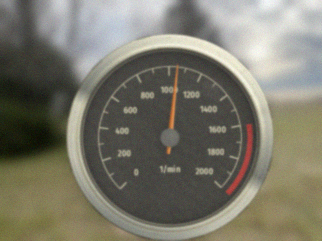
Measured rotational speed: rpm 1050
